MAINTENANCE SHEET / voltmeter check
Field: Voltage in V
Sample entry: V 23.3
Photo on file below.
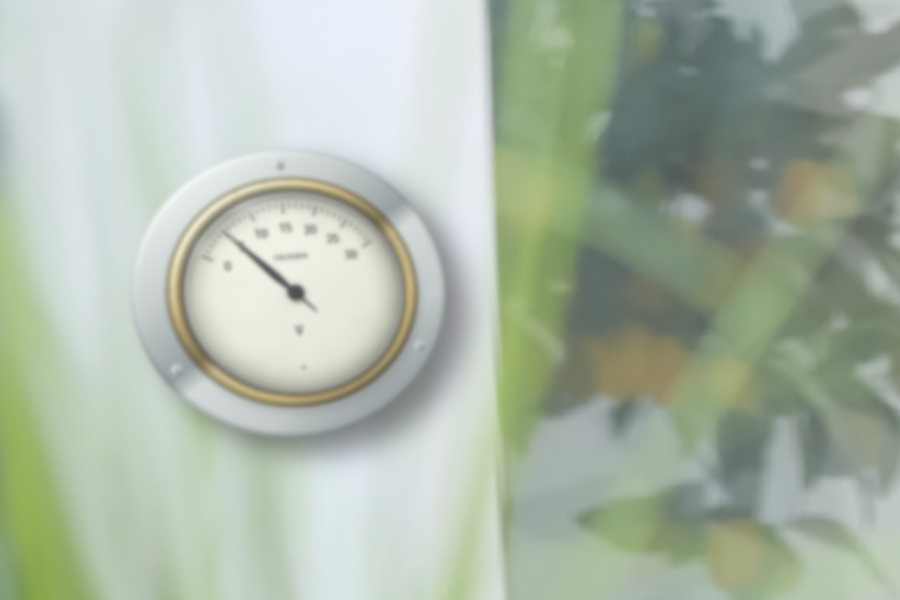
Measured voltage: V 5
